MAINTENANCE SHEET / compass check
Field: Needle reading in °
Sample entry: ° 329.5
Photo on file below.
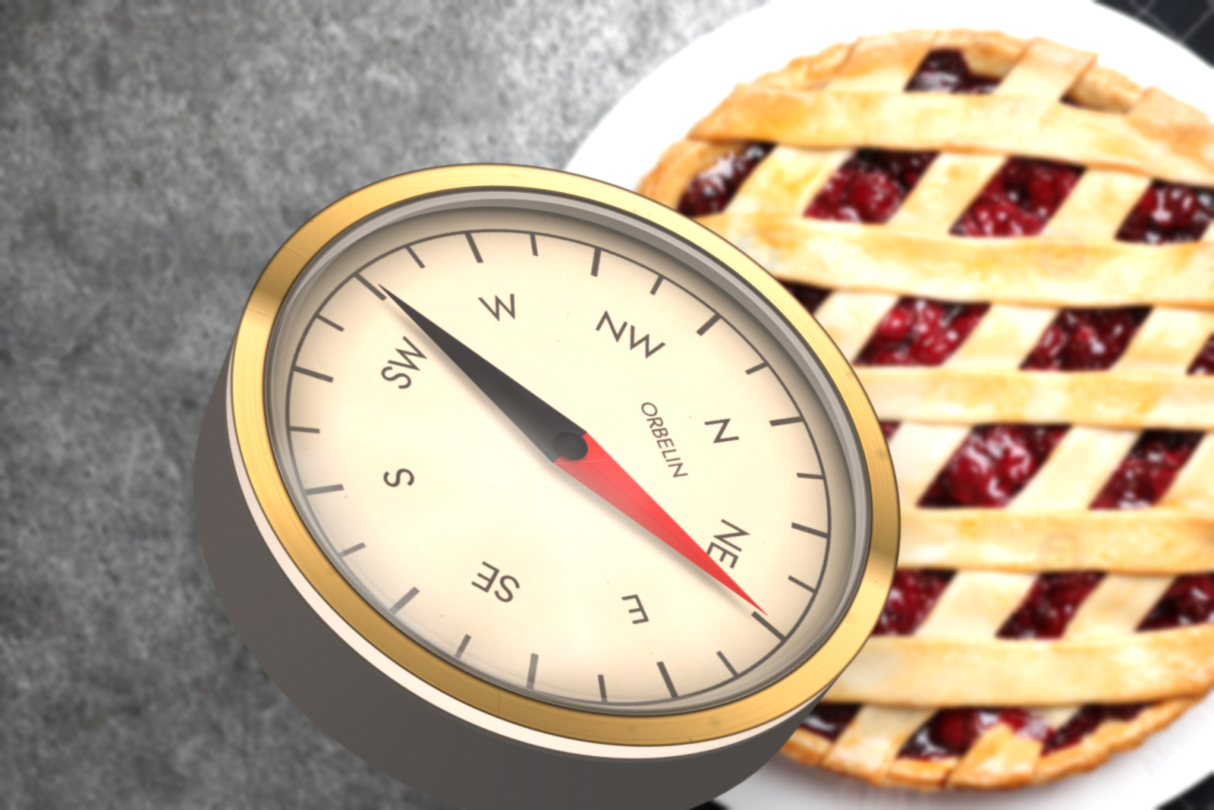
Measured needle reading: ° 60
